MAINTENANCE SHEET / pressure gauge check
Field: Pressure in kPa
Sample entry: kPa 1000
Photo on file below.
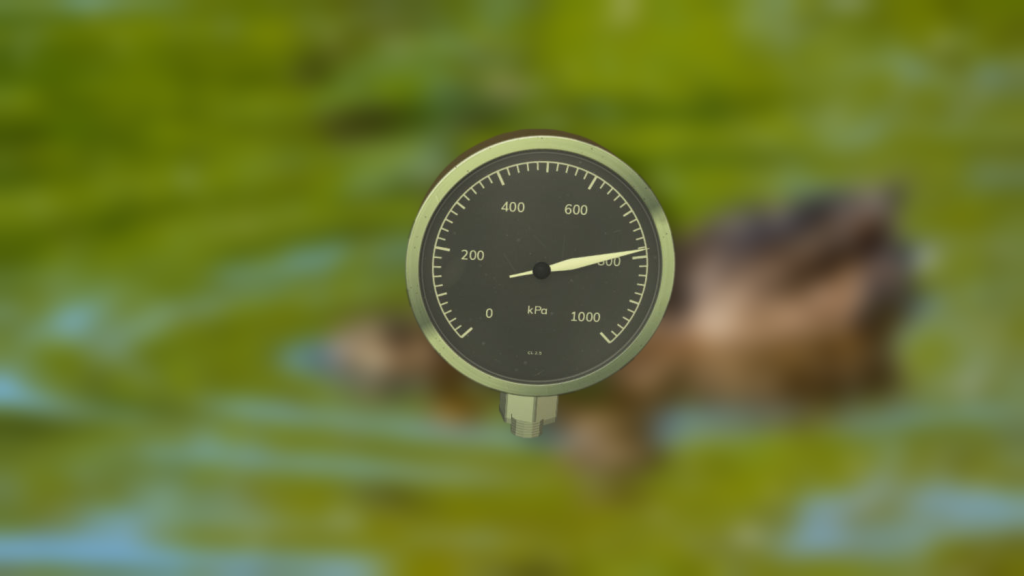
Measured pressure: kPa 780
